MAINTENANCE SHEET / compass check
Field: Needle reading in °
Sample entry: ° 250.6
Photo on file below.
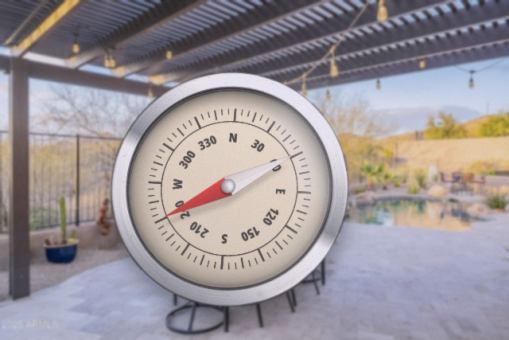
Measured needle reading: ° 240
